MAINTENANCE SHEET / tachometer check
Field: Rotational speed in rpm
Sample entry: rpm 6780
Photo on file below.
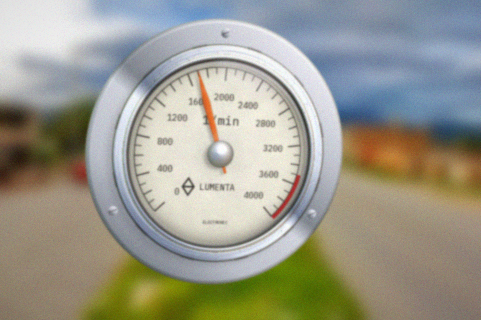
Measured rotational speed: rpm 1700
